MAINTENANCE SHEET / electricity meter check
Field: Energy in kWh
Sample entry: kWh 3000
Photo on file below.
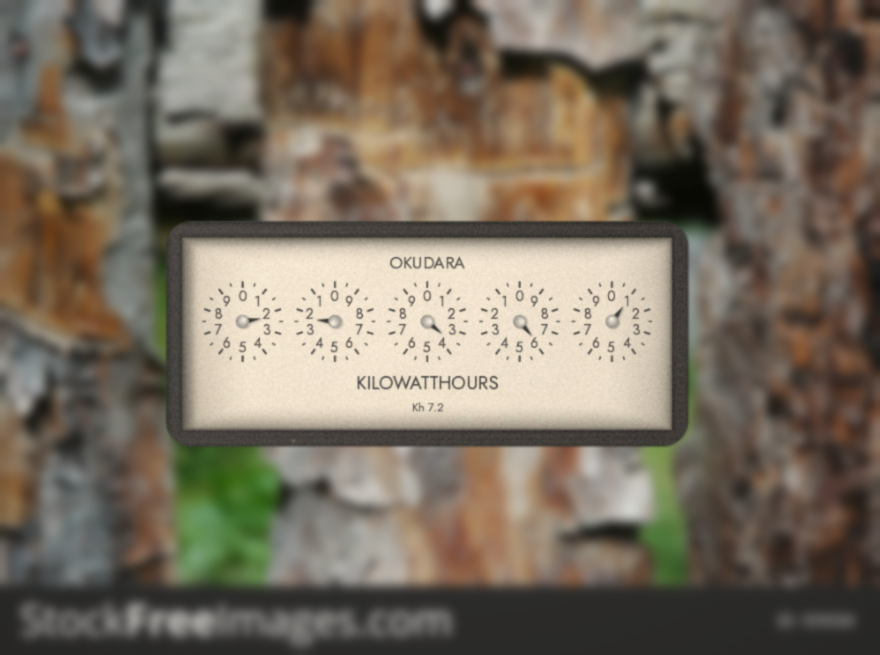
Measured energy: kWh 22361
